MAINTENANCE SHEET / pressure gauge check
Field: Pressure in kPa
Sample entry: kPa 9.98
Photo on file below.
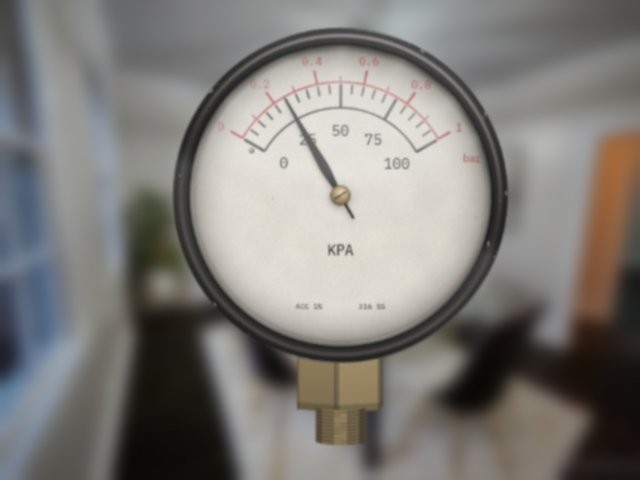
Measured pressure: kPa 25
